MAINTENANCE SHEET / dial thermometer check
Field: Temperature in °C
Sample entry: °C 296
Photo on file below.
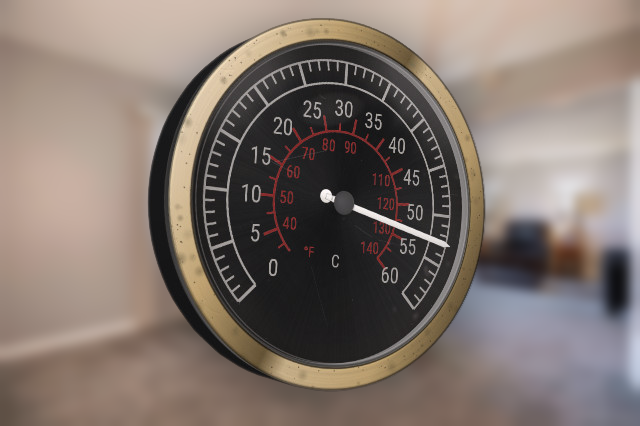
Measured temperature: °C 53
